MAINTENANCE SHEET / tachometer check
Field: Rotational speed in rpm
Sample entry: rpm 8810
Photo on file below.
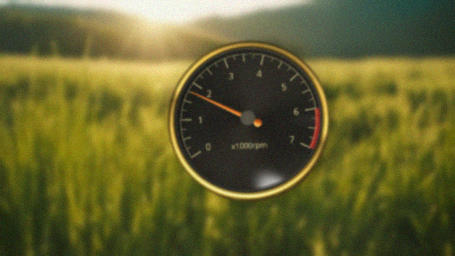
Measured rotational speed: rpm 1750
